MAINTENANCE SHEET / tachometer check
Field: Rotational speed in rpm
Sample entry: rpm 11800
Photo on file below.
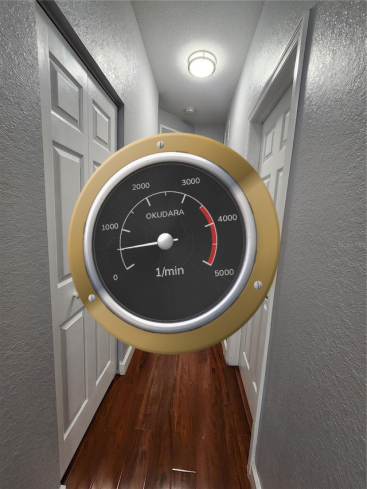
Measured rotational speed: rpm 500
